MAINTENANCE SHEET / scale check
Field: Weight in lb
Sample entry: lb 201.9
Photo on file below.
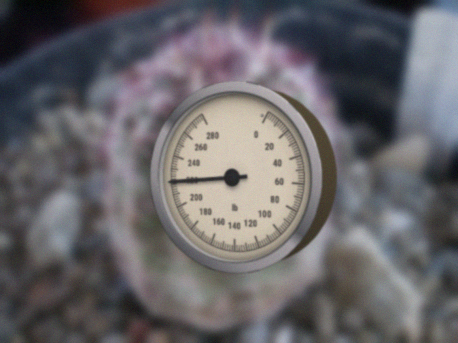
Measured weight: lb 220
